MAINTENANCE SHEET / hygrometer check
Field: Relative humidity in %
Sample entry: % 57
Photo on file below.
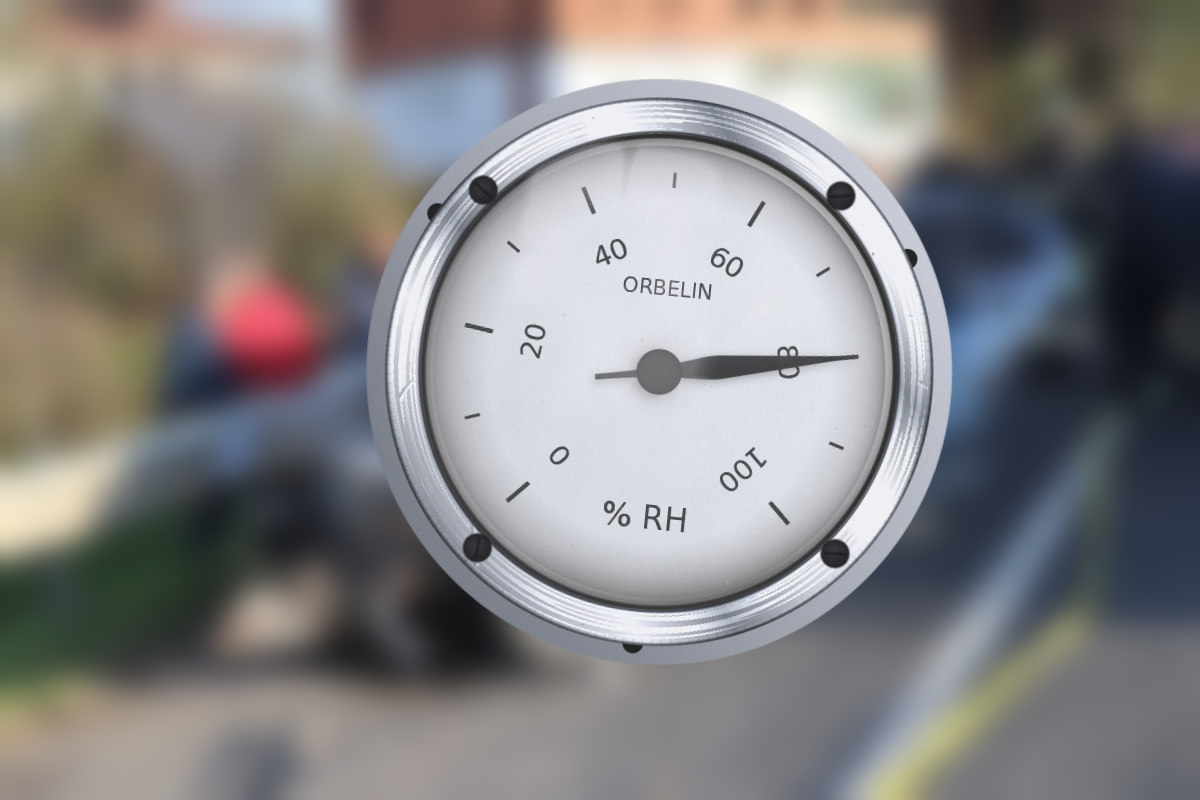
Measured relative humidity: % 80
